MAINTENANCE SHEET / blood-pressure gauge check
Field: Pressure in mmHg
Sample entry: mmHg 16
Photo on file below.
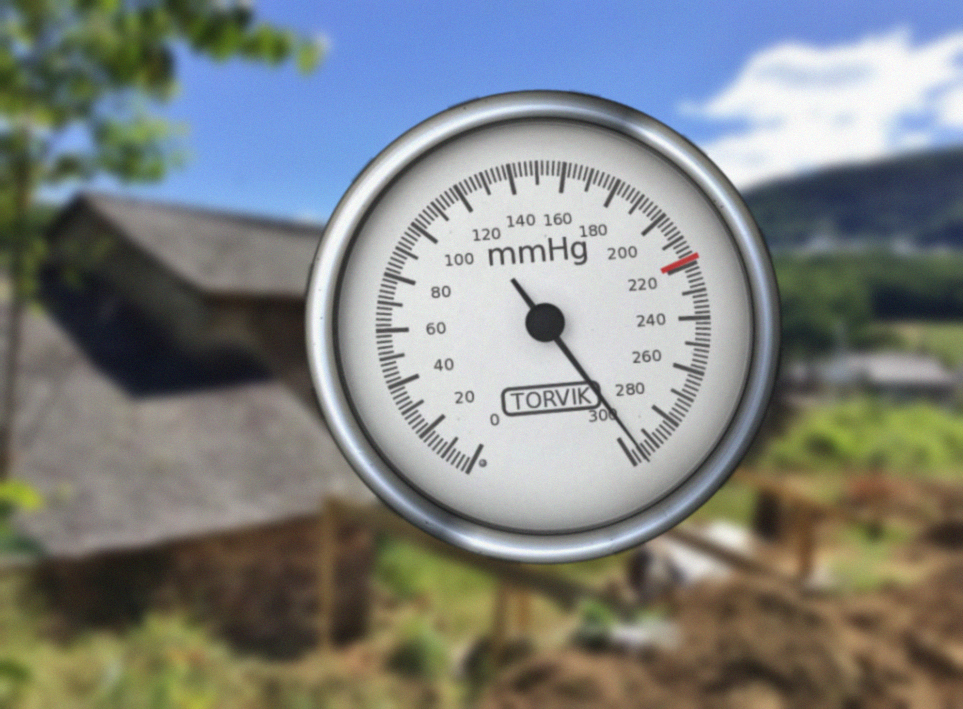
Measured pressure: mmHg 296
